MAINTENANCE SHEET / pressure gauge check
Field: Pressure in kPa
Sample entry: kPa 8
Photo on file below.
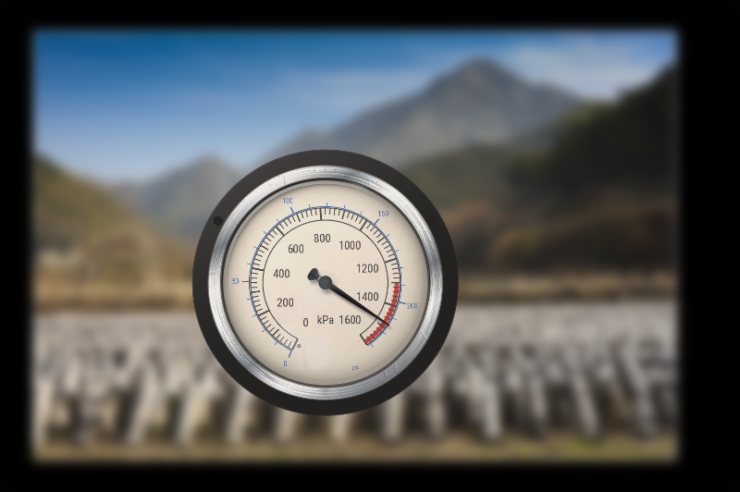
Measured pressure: kPa 1480
